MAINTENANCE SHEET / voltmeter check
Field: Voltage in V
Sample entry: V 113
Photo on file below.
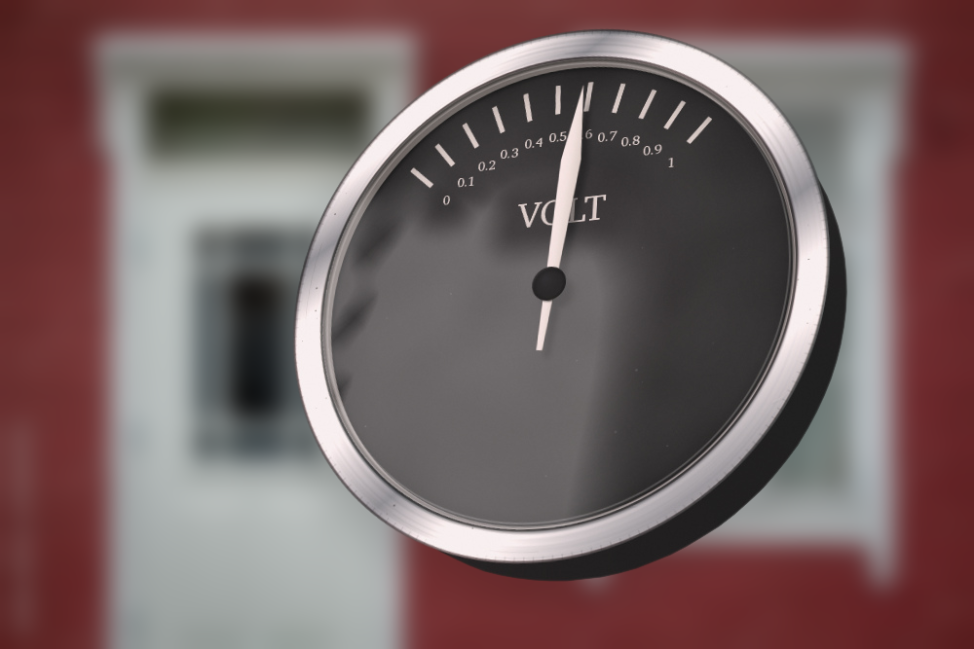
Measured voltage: V 0.6
